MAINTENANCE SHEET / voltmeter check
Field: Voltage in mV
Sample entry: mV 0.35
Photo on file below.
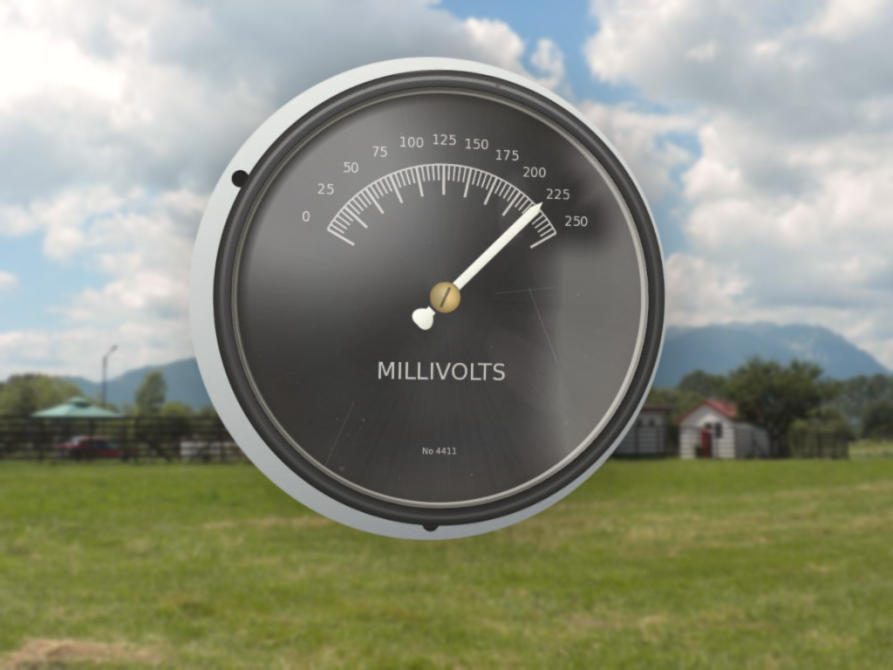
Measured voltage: mV 220
